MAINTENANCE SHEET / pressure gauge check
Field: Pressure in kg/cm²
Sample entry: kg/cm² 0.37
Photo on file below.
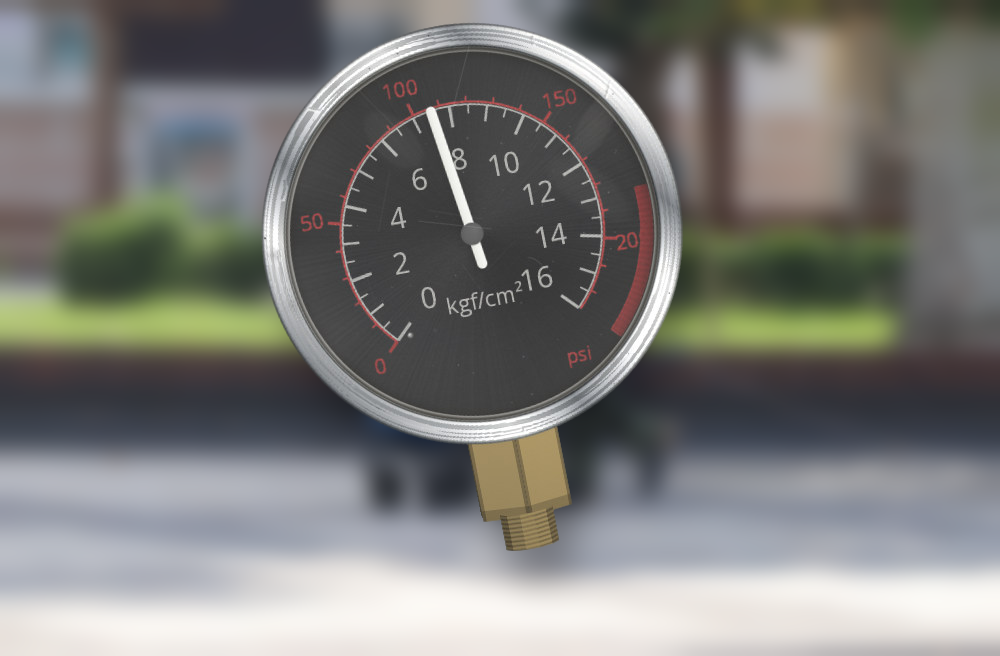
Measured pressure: kg/cm² 7.5
